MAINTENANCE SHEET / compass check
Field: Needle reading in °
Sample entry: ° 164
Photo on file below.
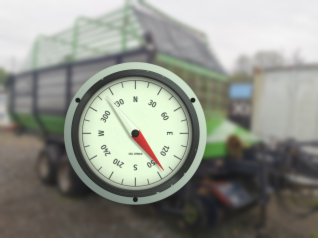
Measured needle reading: ° 142.5
